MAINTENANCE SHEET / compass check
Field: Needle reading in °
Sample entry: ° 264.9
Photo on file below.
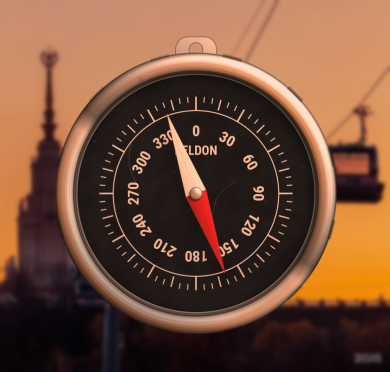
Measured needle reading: ° 160
